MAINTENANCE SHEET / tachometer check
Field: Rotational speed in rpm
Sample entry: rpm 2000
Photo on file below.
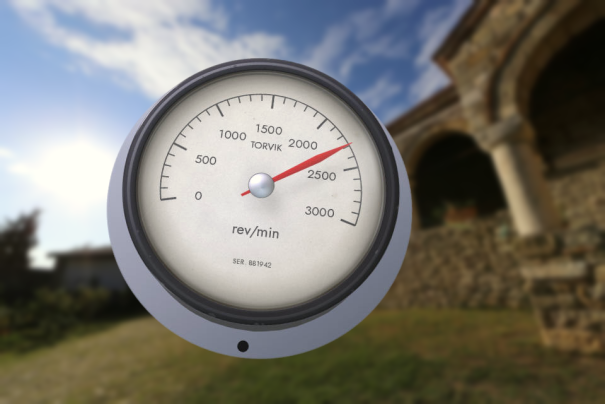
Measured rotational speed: rpm 2300
